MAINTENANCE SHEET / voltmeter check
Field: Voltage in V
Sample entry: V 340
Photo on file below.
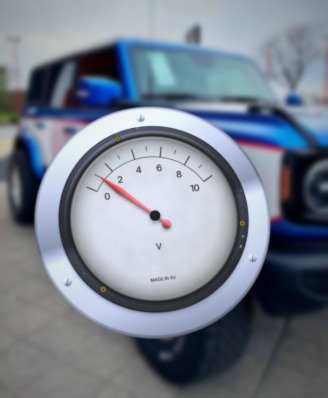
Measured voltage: V 1
